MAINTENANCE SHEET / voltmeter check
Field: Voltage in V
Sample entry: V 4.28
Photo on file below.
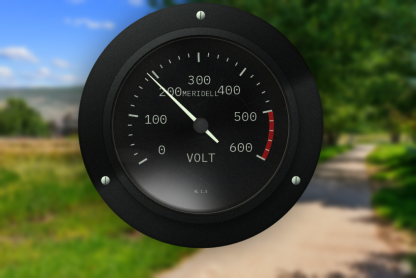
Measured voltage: V 190
